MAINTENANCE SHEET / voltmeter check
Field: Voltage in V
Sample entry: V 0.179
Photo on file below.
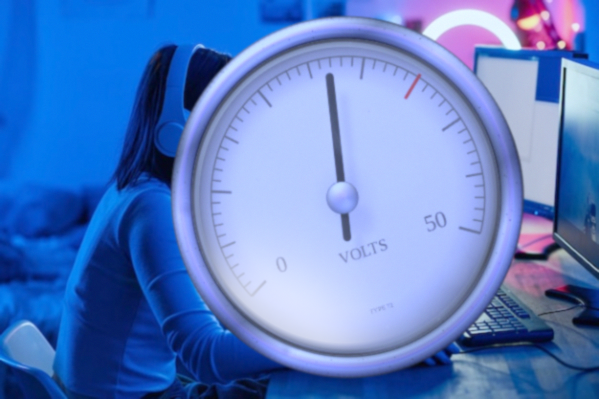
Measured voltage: V 27
